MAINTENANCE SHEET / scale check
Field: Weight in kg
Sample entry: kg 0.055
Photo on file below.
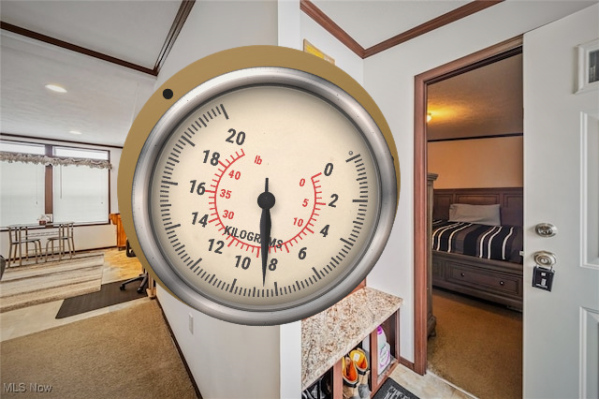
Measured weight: kg 8.6
